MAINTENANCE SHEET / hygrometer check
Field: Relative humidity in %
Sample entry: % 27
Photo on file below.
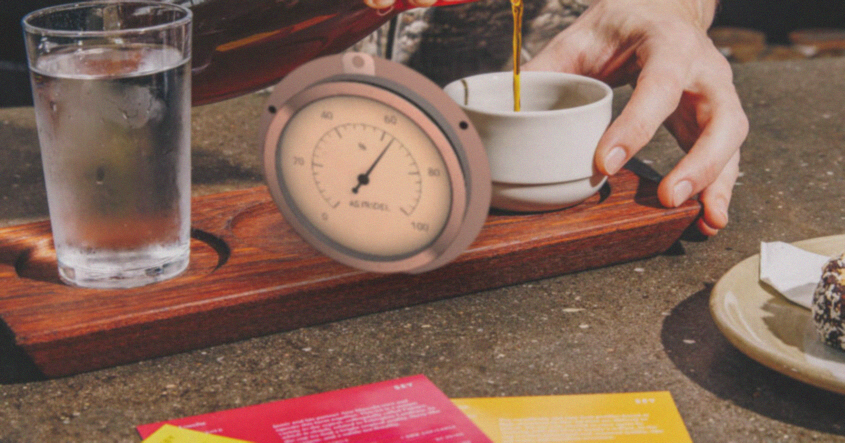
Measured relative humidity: % 64
